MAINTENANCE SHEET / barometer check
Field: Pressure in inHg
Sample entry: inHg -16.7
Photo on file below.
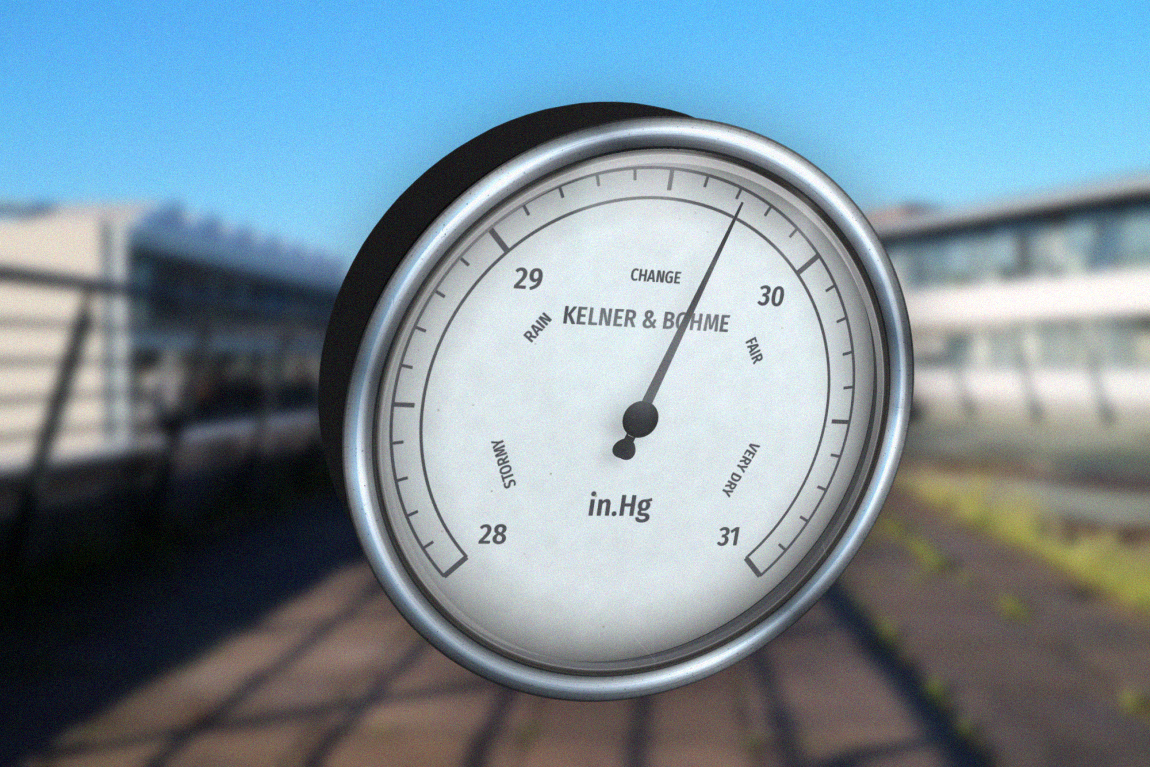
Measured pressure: inHg 29.7
